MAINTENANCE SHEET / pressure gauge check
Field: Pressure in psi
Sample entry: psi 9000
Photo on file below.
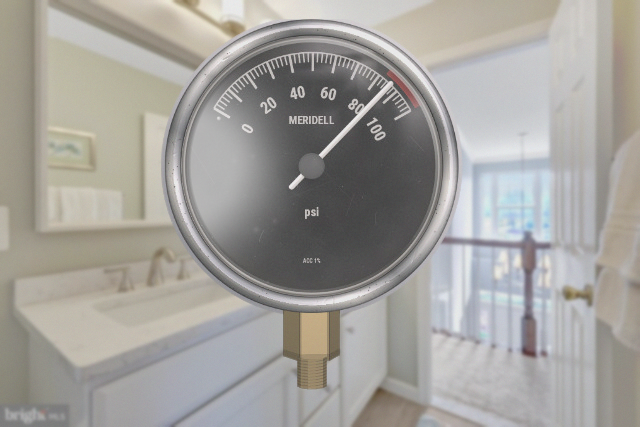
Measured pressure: psi 86
